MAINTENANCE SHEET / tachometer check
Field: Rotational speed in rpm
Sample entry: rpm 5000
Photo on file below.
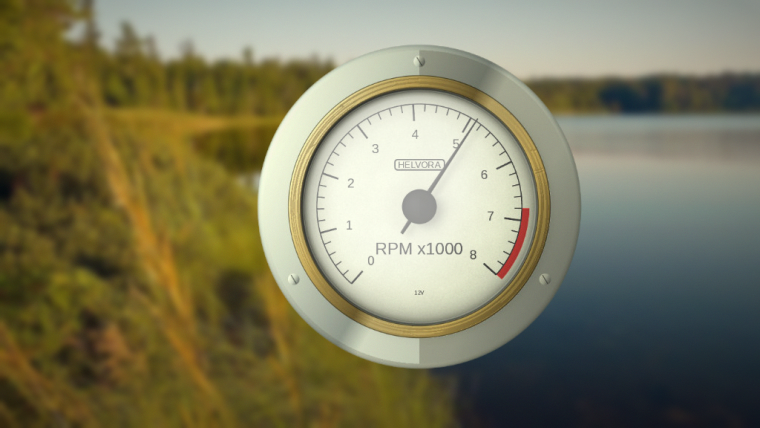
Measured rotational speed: rpm 5100
